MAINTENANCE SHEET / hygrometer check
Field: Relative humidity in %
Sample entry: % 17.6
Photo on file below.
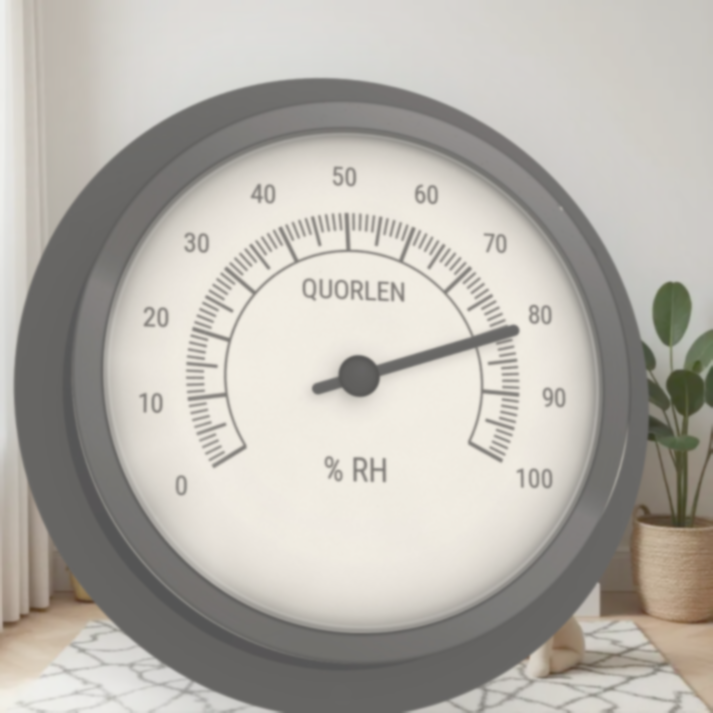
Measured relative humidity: % 81
